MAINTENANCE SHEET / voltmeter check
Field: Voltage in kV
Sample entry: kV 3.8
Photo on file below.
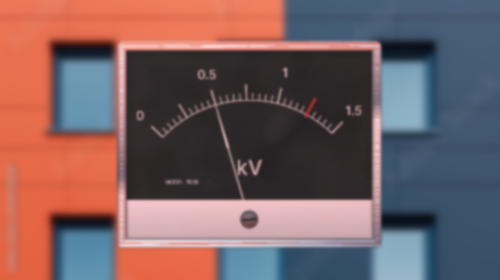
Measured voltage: kV 0.5
